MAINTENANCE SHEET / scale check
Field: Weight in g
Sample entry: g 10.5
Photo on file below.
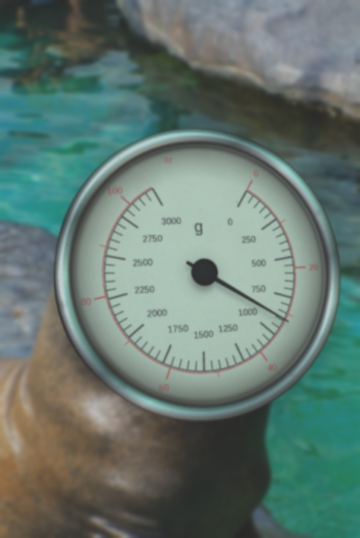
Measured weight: g 900
